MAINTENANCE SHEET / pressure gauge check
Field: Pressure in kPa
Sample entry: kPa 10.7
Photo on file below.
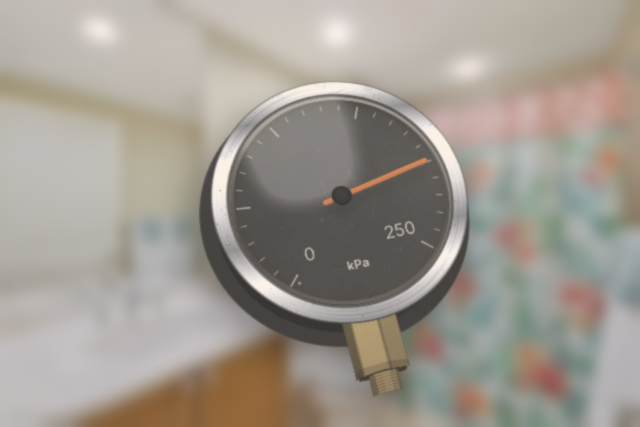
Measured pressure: kPa 200
